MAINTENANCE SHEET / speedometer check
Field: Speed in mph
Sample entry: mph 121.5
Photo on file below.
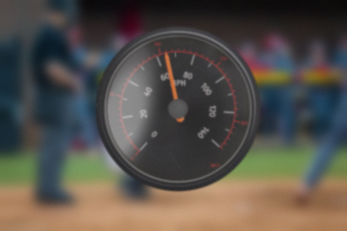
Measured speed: mph 65
